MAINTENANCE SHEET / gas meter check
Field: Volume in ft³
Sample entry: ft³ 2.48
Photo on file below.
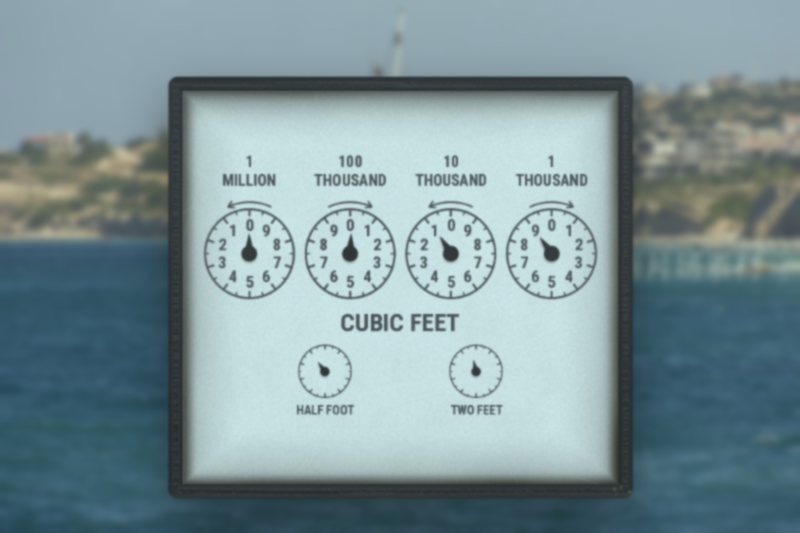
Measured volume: ft³ 900
